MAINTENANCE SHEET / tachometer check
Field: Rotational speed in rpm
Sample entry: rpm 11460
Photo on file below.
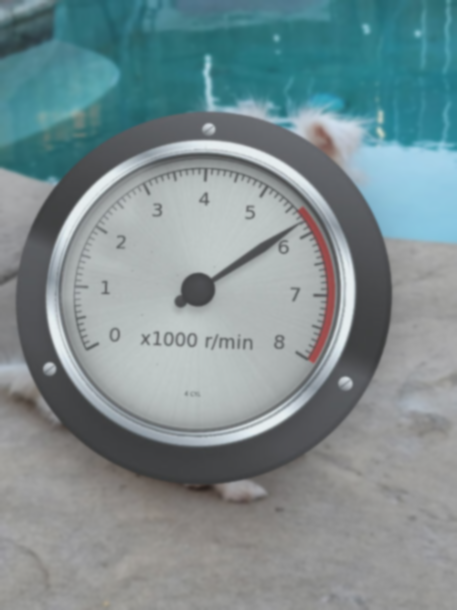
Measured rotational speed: rpm 5800
